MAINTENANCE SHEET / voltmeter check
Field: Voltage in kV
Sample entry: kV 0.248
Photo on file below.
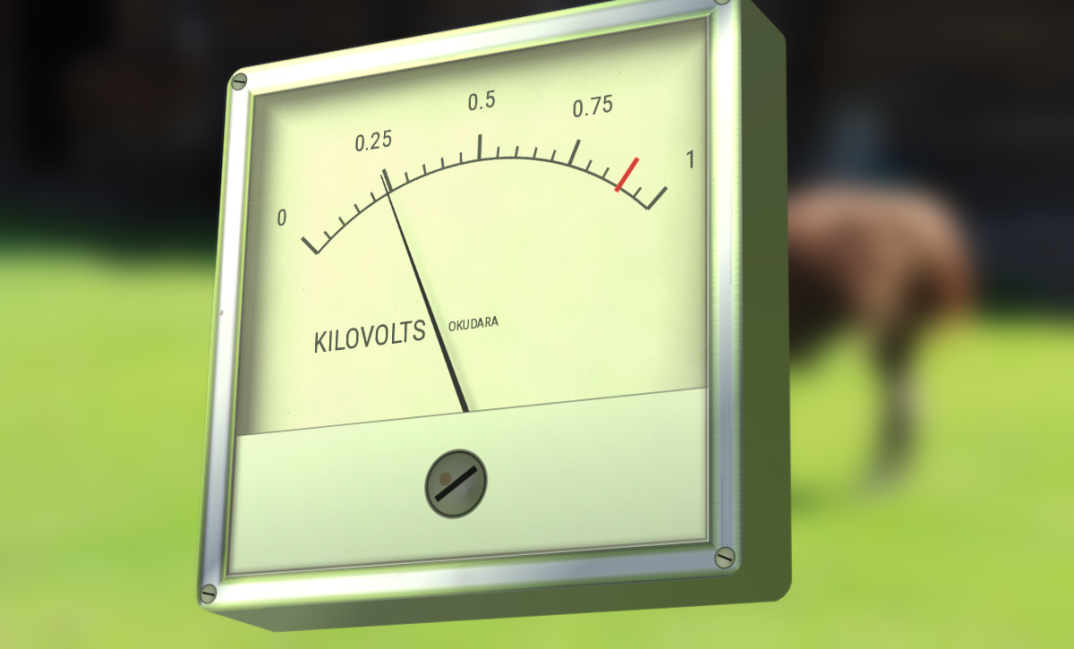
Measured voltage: kV 0.25
